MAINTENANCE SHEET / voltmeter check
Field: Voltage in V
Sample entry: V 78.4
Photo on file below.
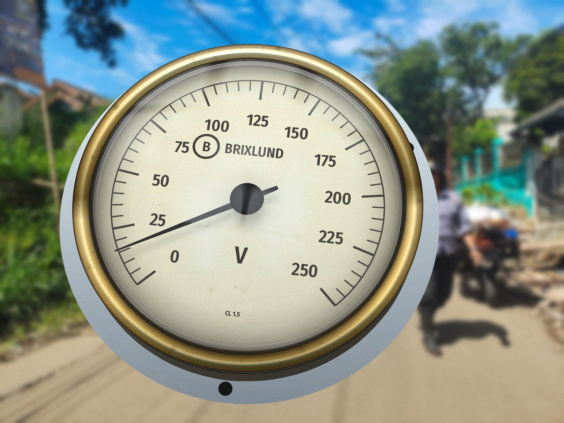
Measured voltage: V 15
